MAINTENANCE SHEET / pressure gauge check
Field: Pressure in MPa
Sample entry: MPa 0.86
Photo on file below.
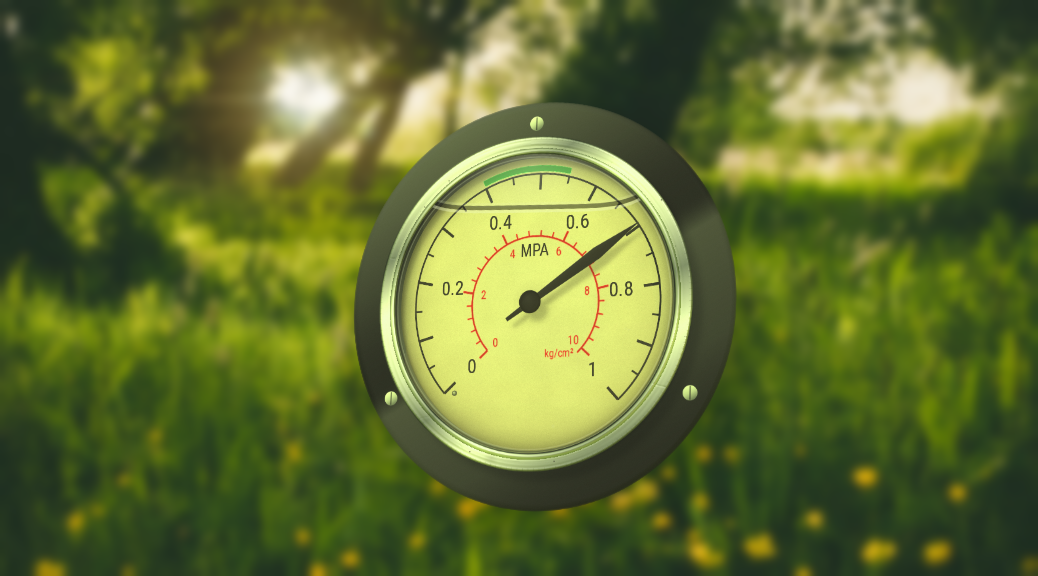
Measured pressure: MPa 0.7
